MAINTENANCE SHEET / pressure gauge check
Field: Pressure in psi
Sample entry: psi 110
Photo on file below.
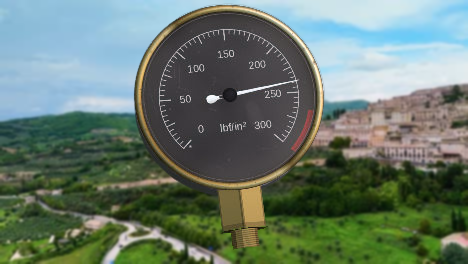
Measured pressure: psi 240
